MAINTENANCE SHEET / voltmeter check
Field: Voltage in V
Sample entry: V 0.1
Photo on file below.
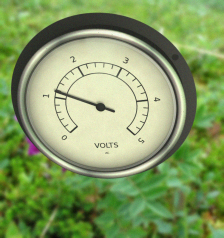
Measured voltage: V 1.2
